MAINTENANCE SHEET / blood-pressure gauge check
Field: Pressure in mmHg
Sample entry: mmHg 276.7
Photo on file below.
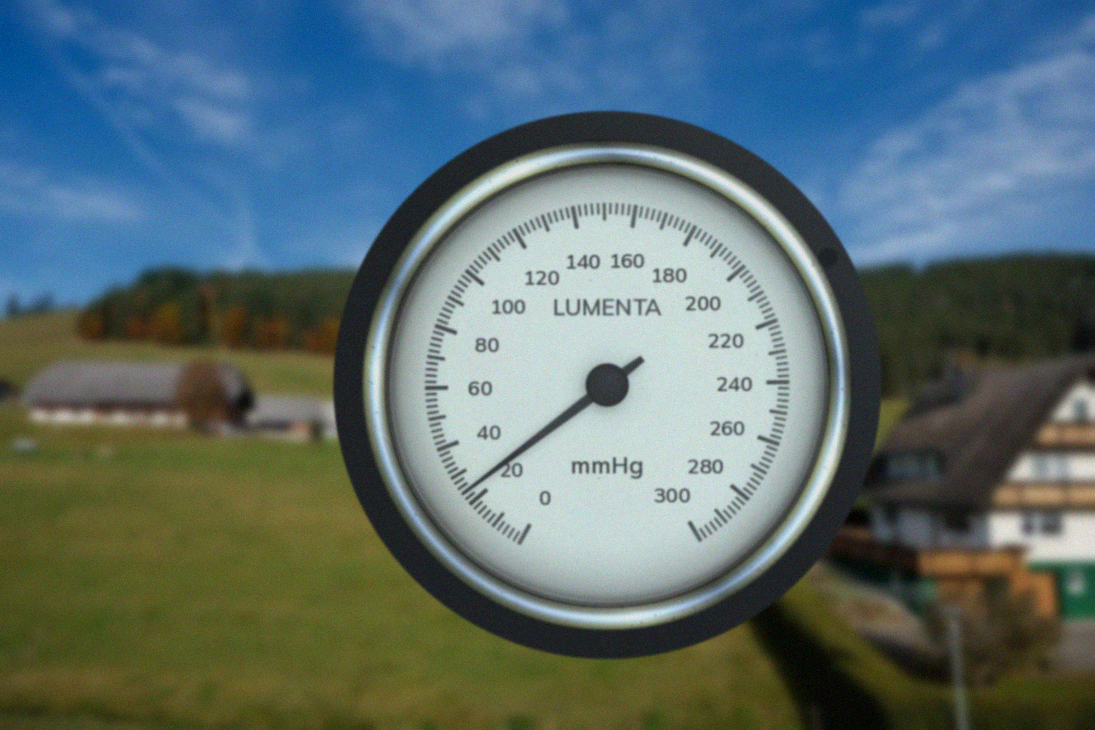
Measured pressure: mmHg 24
